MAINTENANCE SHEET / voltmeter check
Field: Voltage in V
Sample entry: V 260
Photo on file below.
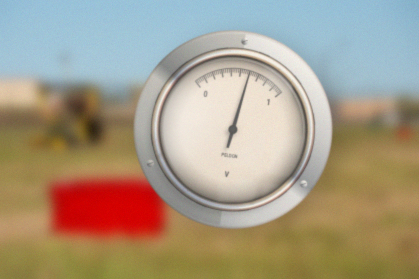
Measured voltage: V 0.6
